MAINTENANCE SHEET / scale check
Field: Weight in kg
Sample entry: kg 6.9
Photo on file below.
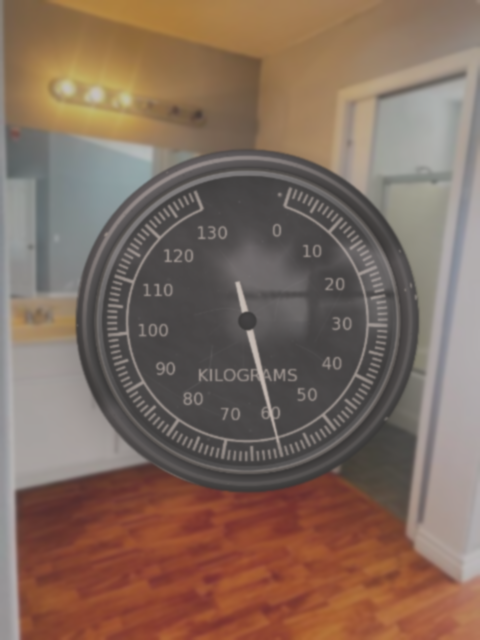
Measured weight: kg 60
